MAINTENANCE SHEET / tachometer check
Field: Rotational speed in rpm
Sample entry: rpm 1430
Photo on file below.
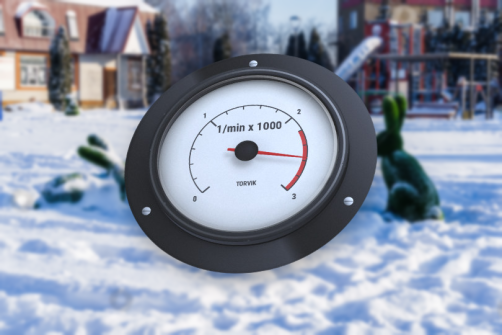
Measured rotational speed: rpm 2600
